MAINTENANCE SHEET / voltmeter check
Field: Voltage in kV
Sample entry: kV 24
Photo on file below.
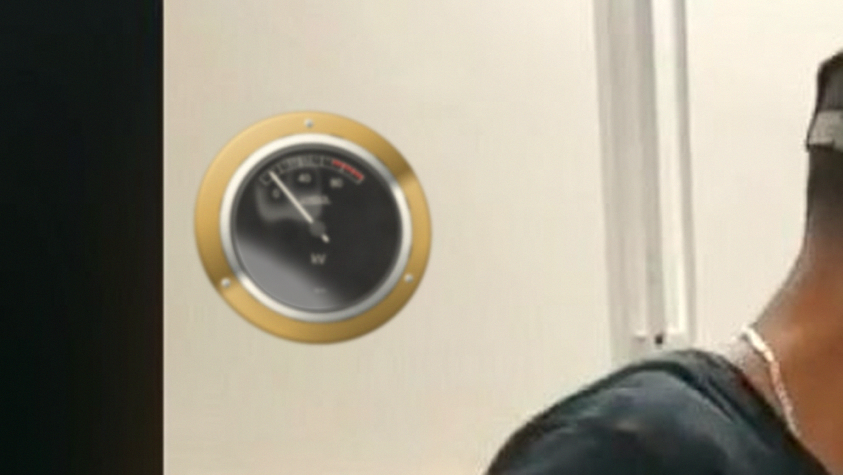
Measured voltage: kV 10
